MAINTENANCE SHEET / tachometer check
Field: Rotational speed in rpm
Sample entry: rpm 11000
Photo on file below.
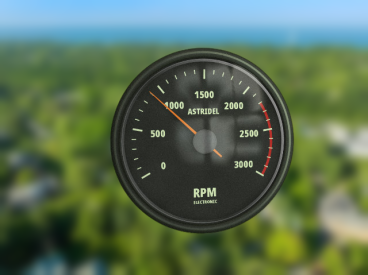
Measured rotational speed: rpm 900
